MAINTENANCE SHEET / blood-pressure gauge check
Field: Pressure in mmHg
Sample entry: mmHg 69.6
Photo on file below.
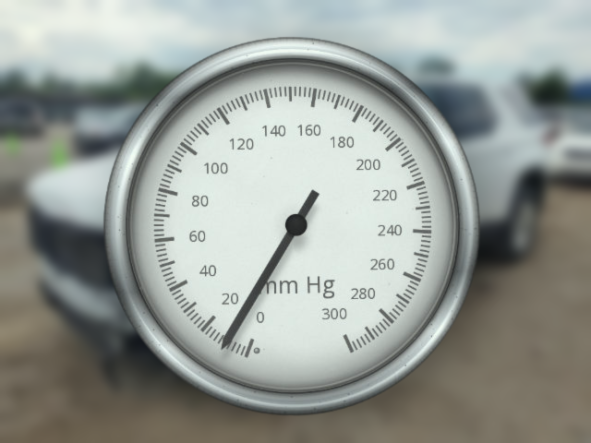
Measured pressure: mmHg 10
